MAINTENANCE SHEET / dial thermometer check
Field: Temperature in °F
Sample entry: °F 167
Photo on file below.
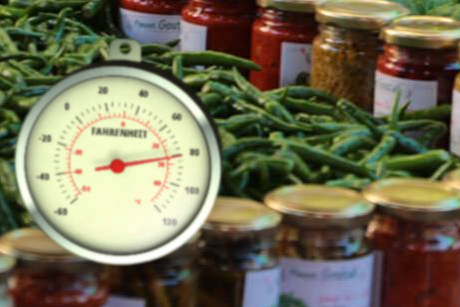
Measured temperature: °F 80
